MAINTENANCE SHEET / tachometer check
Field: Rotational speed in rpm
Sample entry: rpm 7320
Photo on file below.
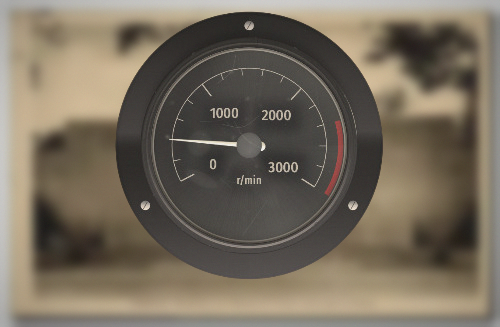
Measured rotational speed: rpm 400
